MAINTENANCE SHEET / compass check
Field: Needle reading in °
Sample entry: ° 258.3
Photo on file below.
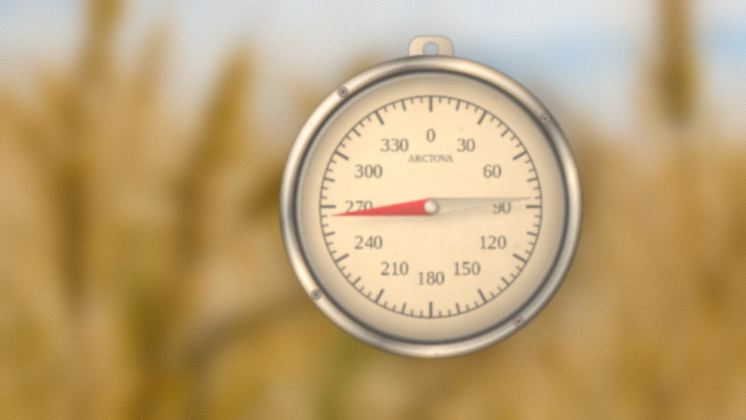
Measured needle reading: ° 265
